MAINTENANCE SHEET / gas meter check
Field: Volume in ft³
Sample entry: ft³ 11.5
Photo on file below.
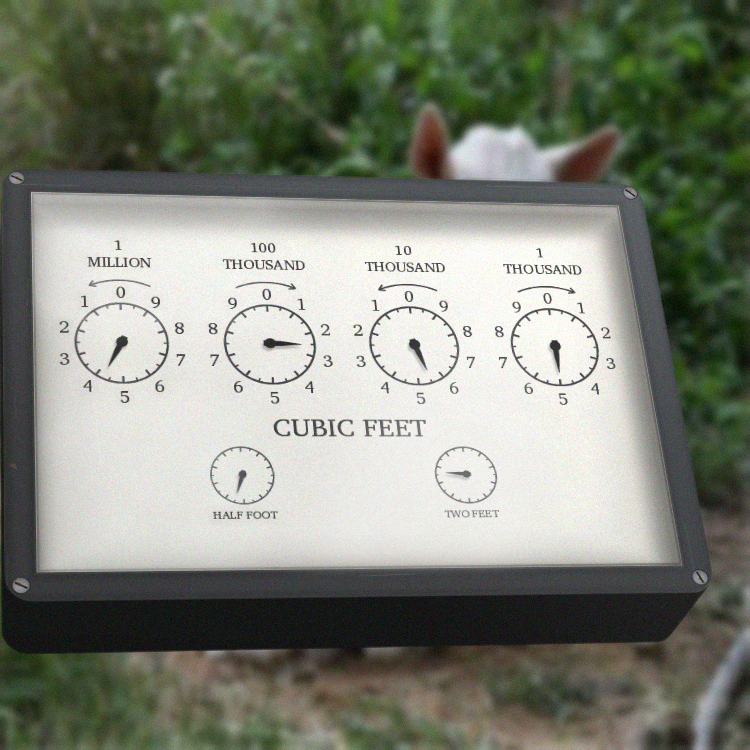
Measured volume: ft³ 425500
